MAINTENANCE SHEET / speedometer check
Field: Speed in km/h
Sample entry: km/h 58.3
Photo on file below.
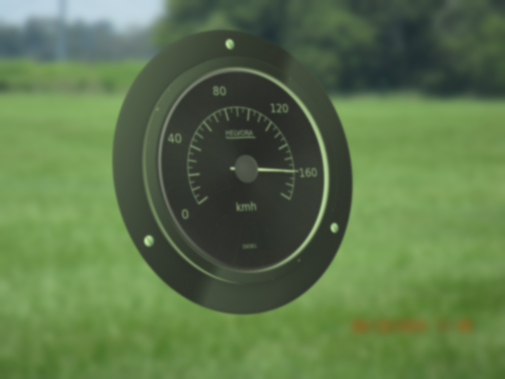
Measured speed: km/h 160
